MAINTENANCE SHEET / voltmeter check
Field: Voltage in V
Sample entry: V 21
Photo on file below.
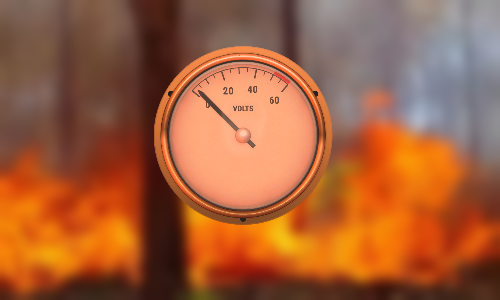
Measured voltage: V 2.5
